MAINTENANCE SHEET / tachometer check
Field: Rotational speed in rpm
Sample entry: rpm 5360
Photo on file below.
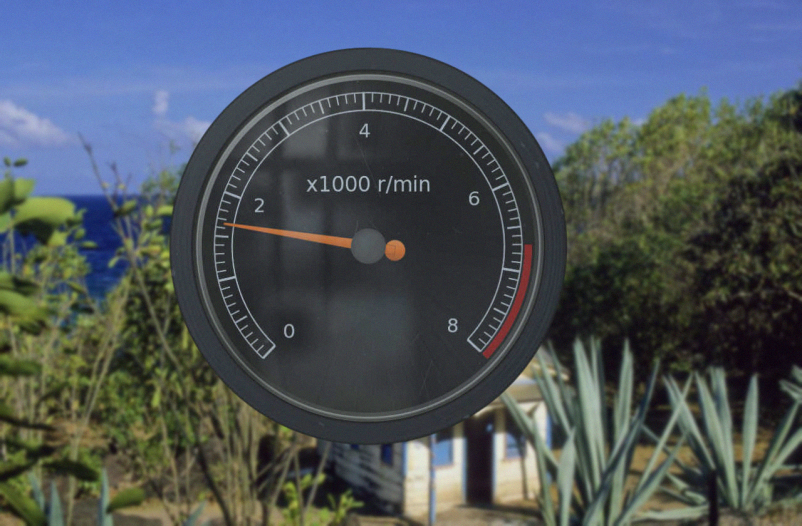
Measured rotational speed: rpm 1650
